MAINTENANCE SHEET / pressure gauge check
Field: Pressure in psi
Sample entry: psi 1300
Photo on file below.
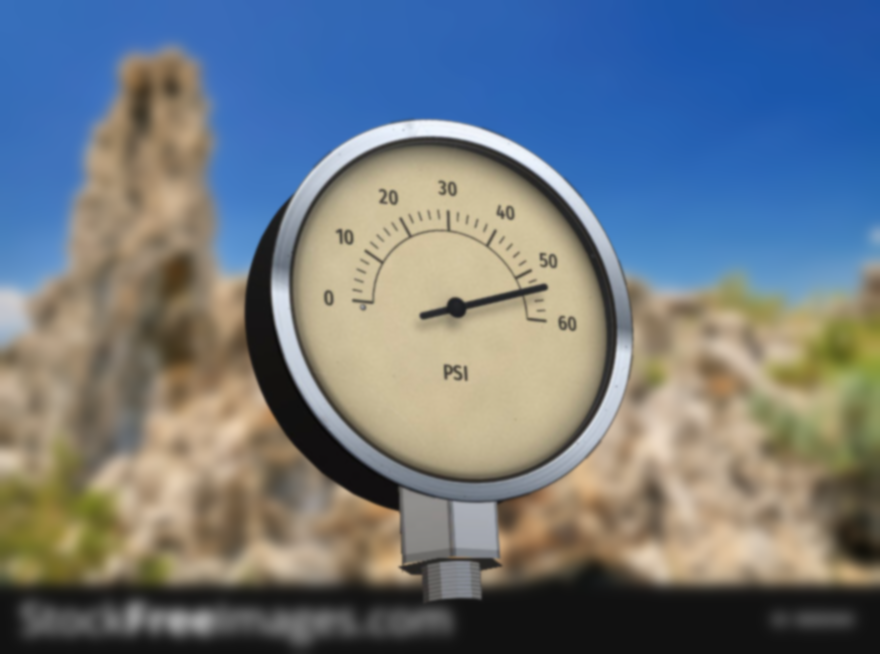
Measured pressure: psi 54
